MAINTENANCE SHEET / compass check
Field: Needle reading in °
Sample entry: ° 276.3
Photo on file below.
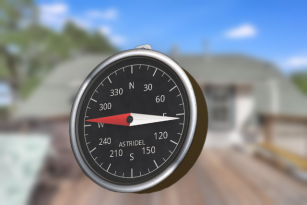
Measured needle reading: ° 275
